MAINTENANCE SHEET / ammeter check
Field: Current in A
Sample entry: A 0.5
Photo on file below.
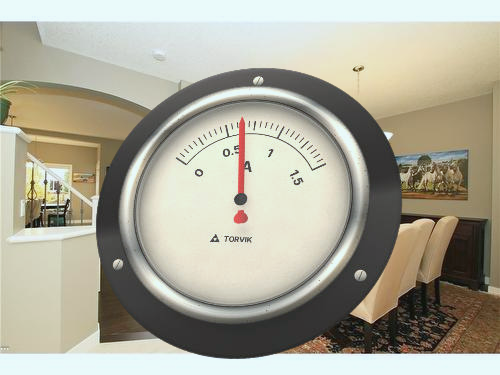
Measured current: A 0.65
